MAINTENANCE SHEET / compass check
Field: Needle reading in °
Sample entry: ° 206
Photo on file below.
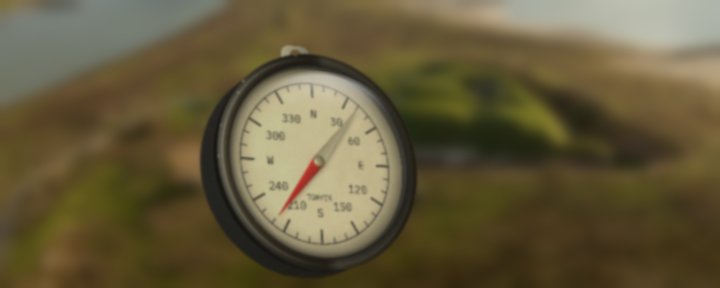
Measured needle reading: ° 220
